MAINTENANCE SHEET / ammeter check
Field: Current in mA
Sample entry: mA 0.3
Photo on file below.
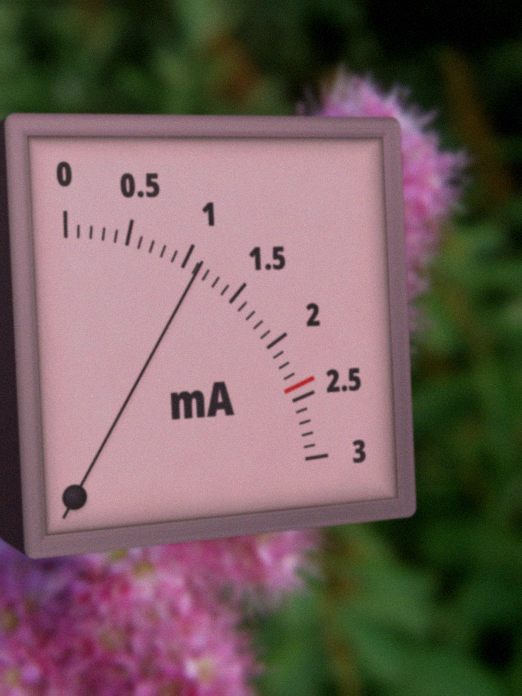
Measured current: mA 1.1
